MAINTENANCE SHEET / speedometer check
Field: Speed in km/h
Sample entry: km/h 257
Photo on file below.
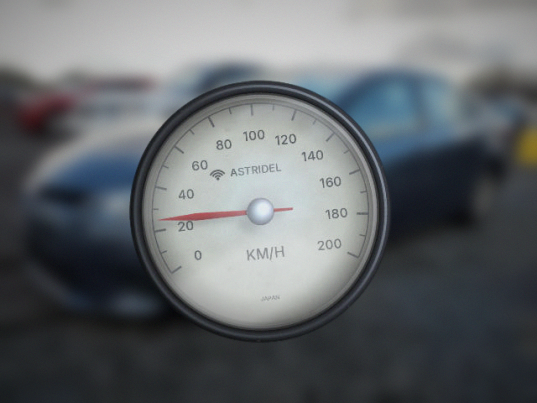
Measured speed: km/h 25
